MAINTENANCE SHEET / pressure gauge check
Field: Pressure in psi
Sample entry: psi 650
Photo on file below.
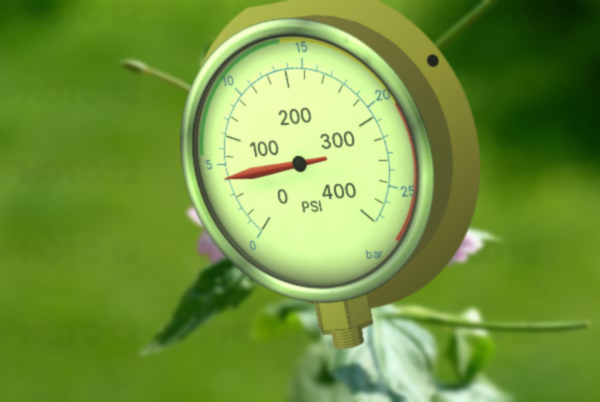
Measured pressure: psi 60
